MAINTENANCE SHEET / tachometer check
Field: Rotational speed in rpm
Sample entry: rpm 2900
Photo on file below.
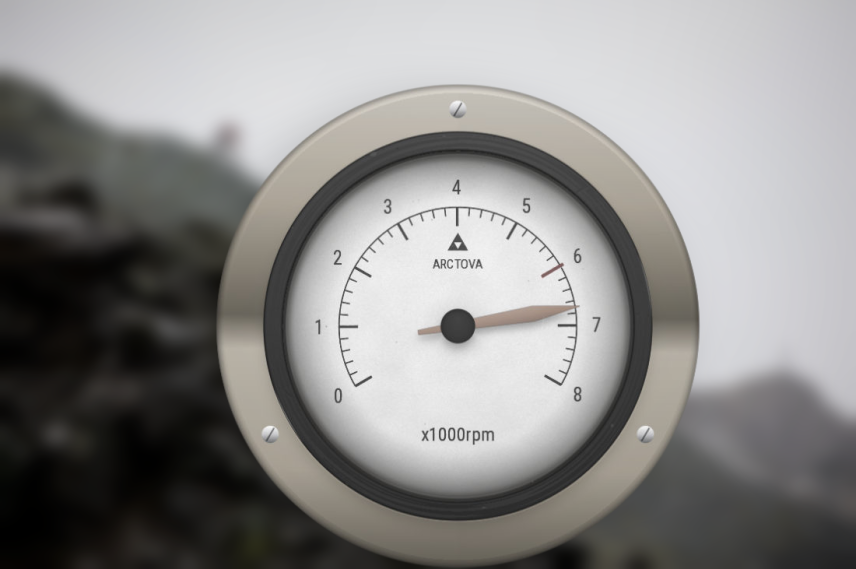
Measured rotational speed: rpm 6700
